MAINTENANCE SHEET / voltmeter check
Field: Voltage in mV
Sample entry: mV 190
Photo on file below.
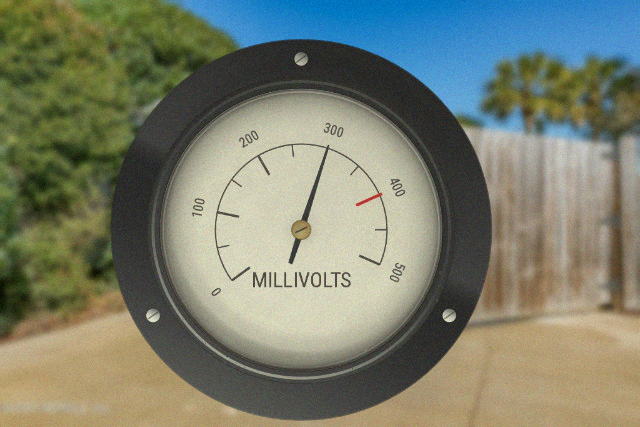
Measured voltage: mV 300
